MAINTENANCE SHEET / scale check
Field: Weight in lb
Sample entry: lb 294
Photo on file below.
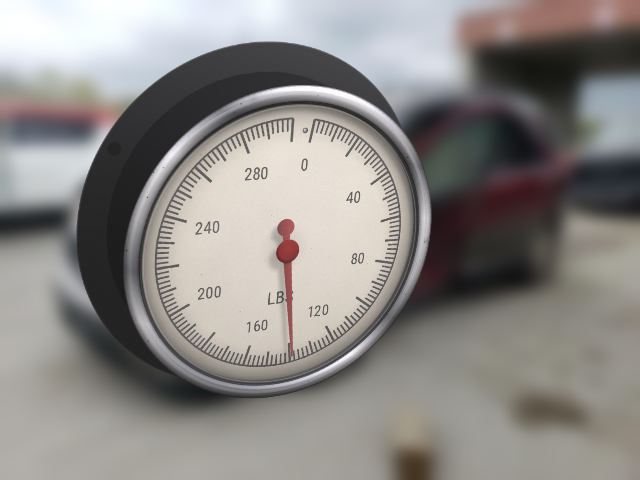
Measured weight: lb 140
